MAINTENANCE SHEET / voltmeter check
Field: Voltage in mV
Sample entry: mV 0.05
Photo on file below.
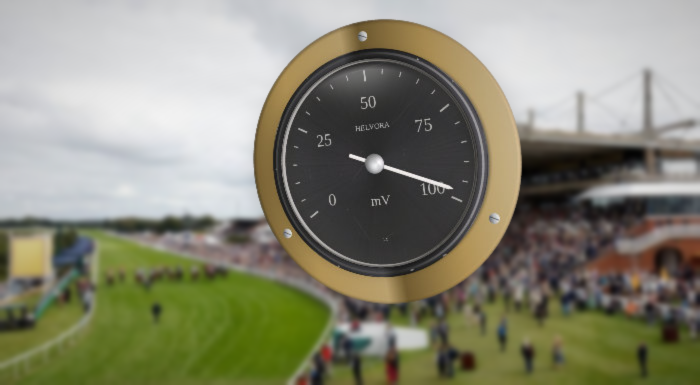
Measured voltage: mV 97.5
